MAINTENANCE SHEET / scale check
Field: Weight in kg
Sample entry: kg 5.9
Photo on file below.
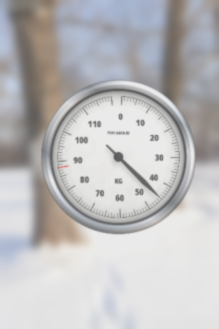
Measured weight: kg 45
